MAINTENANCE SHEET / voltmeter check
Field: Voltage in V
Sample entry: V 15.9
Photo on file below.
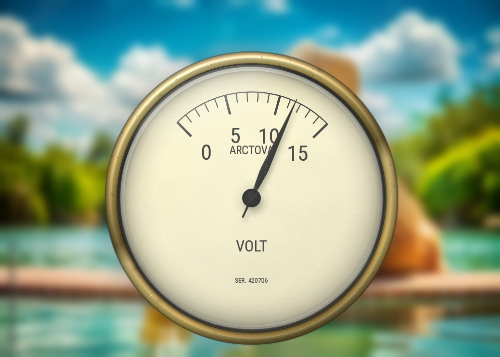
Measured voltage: V 11.5
